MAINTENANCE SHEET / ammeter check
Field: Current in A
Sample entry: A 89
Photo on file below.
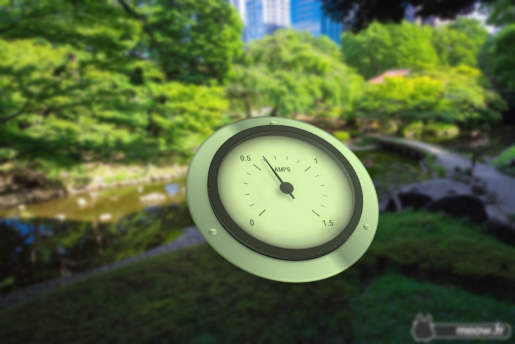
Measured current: A 0.6
